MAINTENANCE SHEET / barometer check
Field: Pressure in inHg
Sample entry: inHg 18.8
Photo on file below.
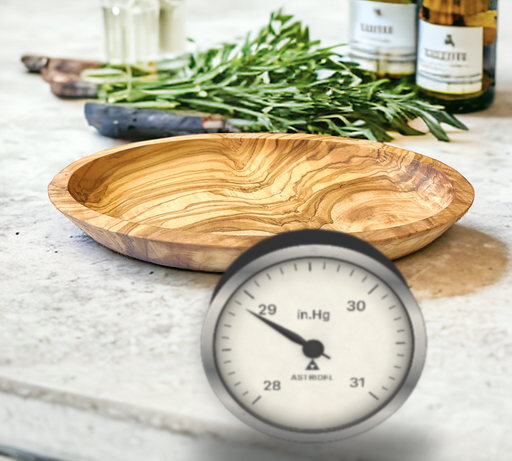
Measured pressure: inHg 28.9
